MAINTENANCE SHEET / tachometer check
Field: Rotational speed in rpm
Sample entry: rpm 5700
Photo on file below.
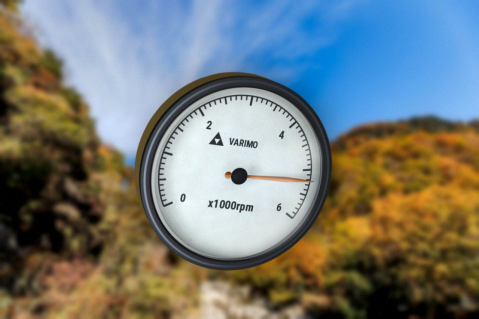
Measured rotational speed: rpm 5200
